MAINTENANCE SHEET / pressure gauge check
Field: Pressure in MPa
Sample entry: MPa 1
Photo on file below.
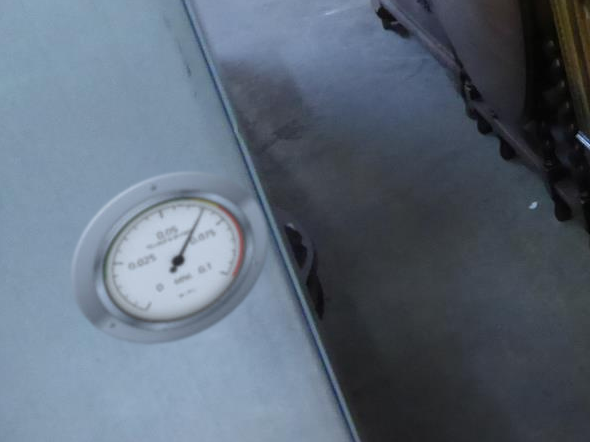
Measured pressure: MPa 0.065
